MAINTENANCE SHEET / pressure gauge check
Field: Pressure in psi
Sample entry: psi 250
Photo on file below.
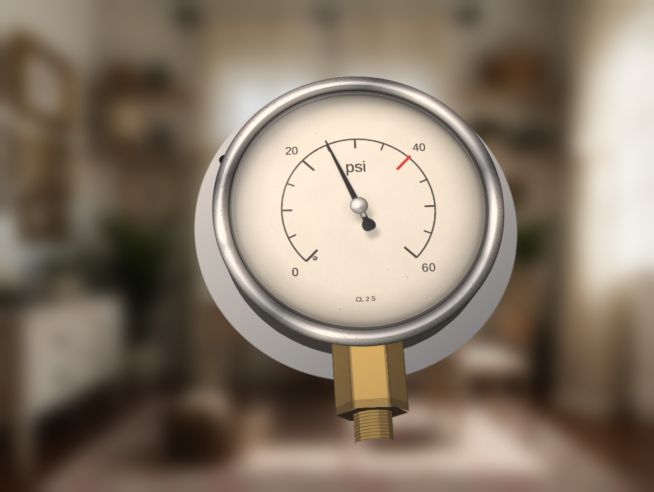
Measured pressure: psi 25
